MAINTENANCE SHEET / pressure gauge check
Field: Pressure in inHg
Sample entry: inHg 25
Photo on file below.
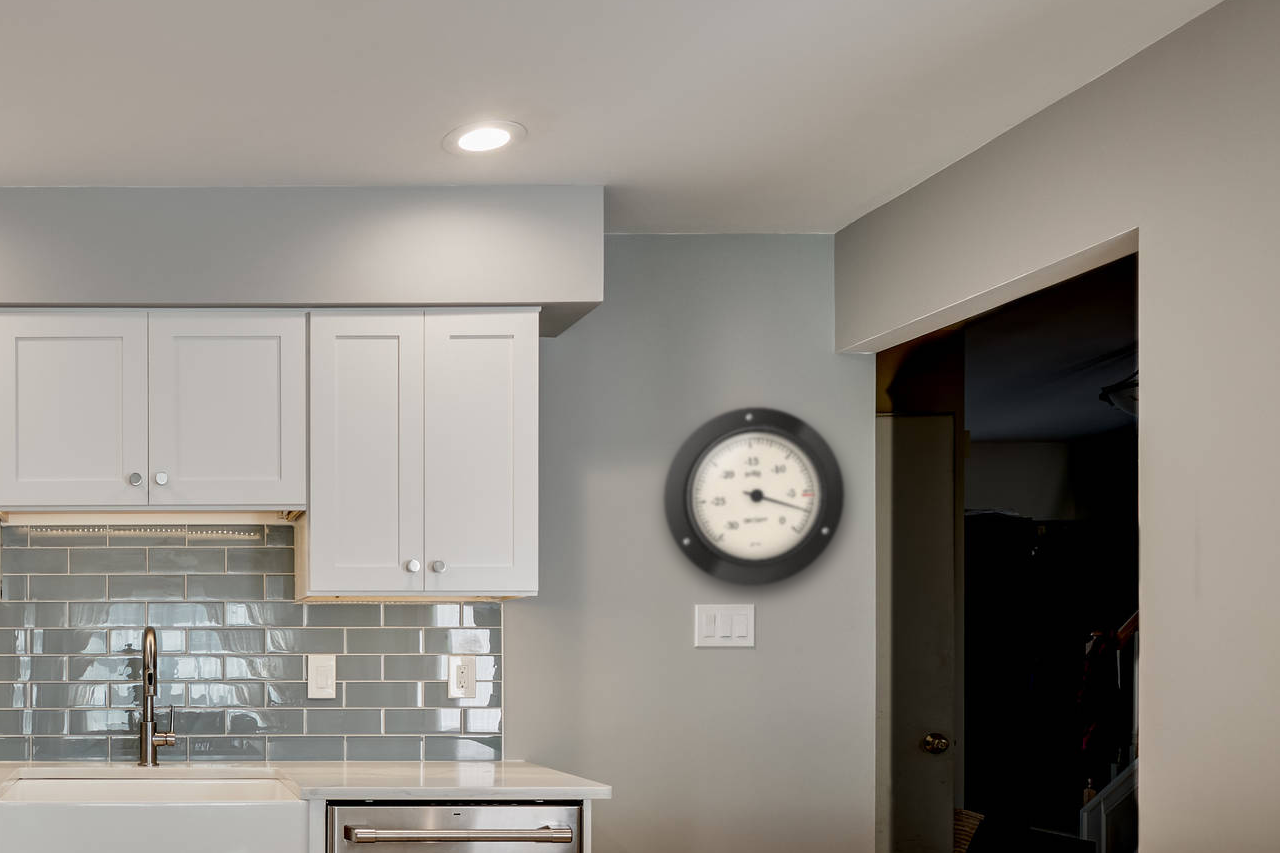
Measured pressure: inHg -2.5
